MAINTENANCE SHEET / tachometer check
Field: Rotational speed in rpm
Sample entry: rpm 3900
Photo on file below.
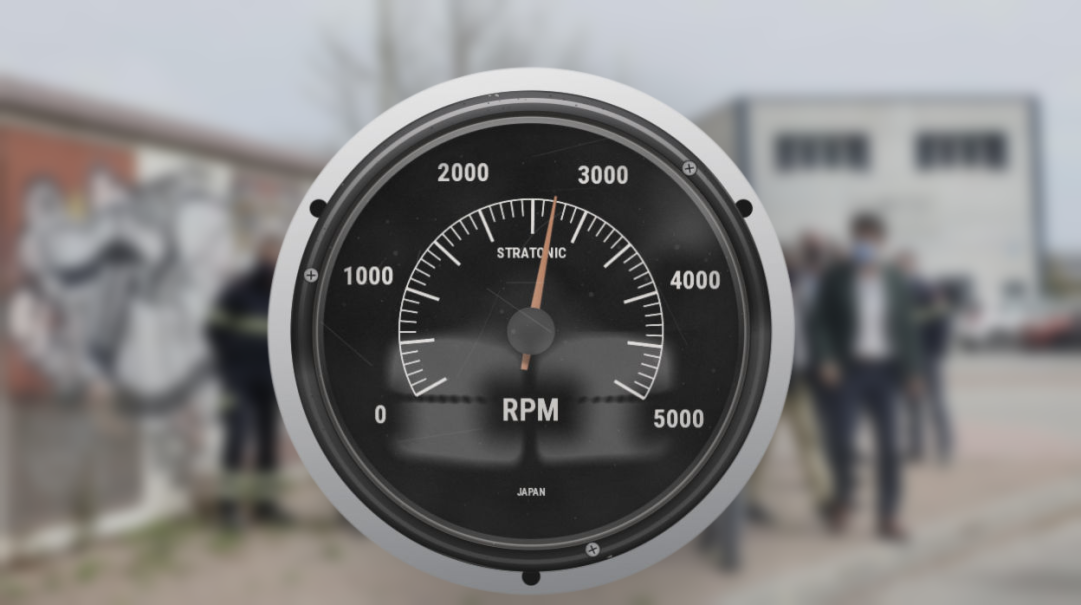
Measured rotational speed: rpm 2700
